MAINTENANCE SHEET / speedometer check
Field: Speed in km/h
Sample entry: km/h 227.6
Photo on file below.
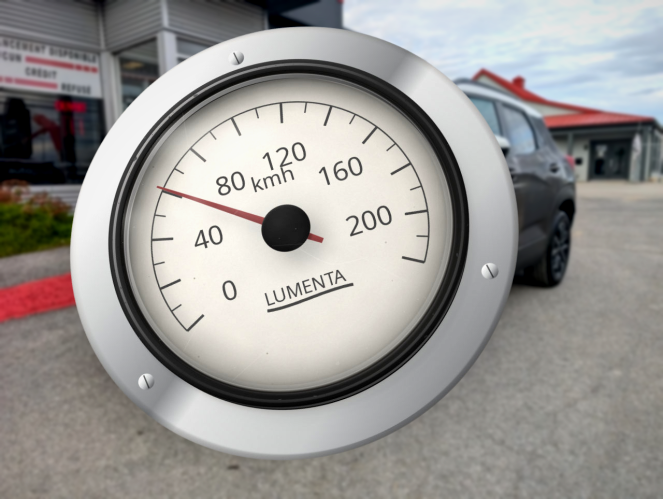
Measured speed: km/h 60
